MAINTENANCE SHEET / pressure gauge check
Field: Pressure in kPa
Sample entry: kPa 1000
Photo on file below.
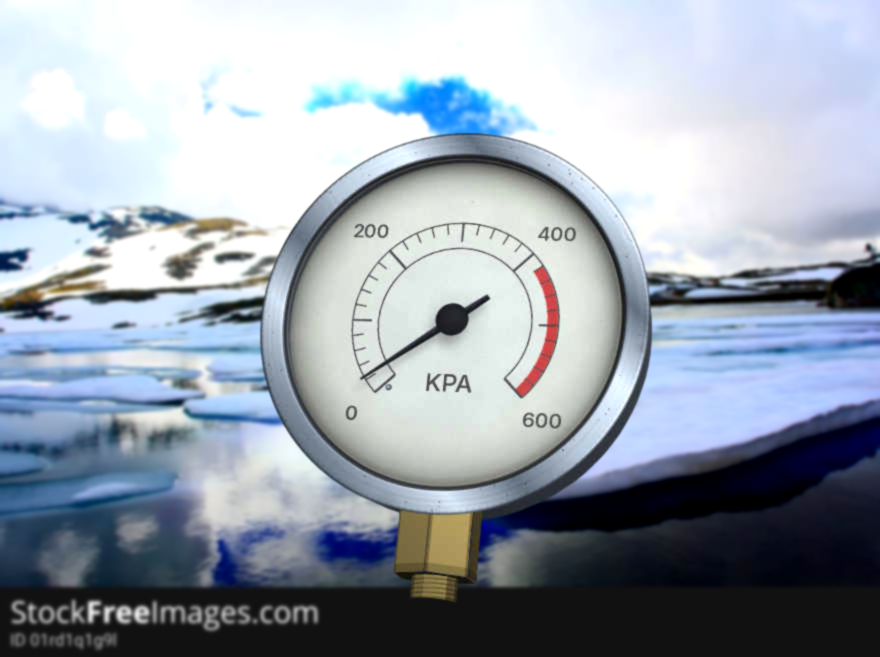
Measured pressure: kPa 20
